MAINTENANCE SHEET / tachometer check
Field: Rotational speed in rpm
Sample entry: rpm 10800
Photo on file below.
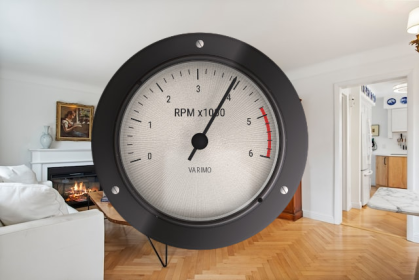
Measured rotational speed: rpm 3900
